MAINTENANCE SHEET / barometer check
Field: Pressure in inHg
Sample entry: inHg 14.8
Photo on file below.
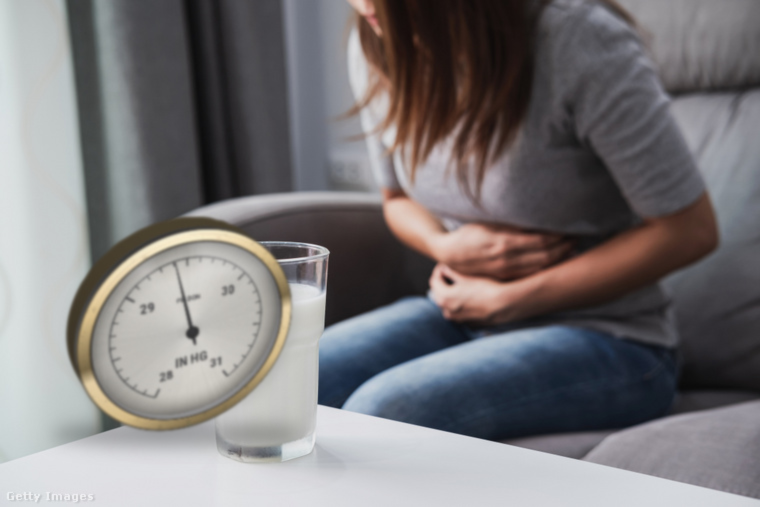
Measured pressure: inHg 29.4
